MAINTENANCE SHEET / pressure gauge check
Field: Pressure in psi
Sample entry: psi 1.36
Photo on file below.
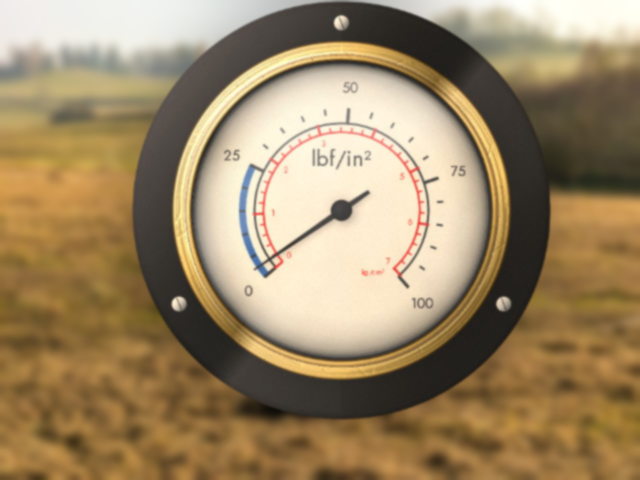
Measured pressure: psi 2.5
